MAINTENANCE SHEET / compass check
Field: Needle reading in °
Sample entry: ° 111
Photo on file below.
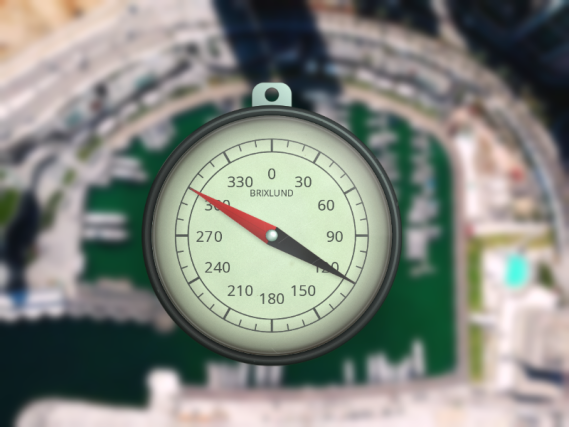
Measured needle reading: ° 300
